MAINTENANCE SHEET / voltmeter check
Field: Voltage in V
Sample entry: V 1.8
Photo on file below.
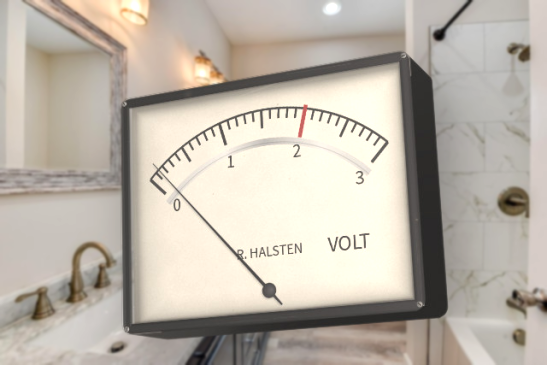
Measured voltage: V 0.15
